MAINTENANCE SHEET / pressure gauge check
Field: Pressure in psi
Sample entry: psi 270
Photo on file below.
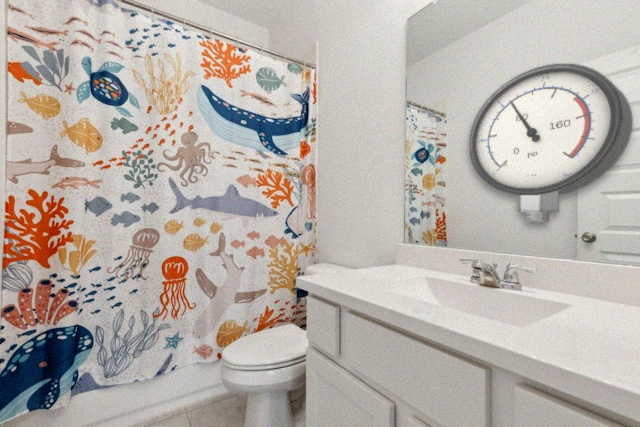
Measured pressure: psi 80
